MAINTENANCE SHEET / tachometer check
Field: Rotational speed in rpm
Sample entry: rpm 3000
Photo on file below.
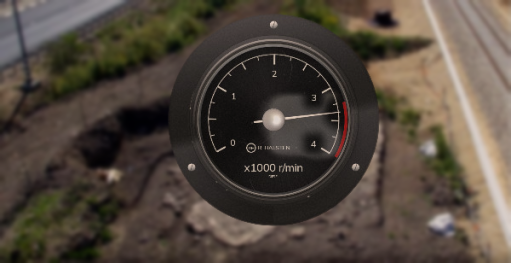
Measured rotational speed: rpm 3375
